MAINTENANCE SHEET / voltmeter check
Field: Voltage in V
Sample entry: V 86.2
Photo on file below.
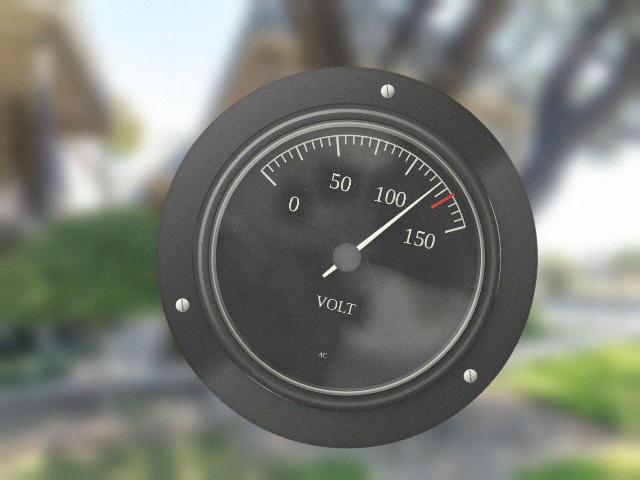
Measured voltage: V 120
